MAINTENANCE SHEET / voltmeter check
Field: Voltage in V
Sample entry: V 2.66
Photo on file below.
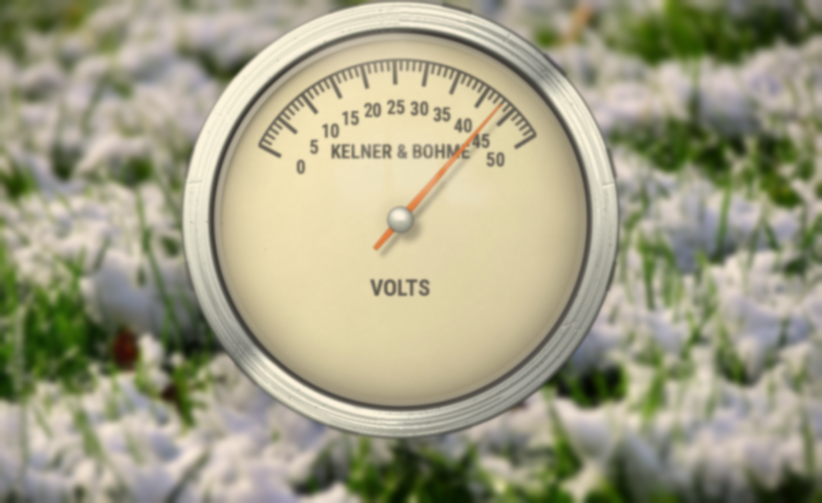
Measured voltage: V 43
